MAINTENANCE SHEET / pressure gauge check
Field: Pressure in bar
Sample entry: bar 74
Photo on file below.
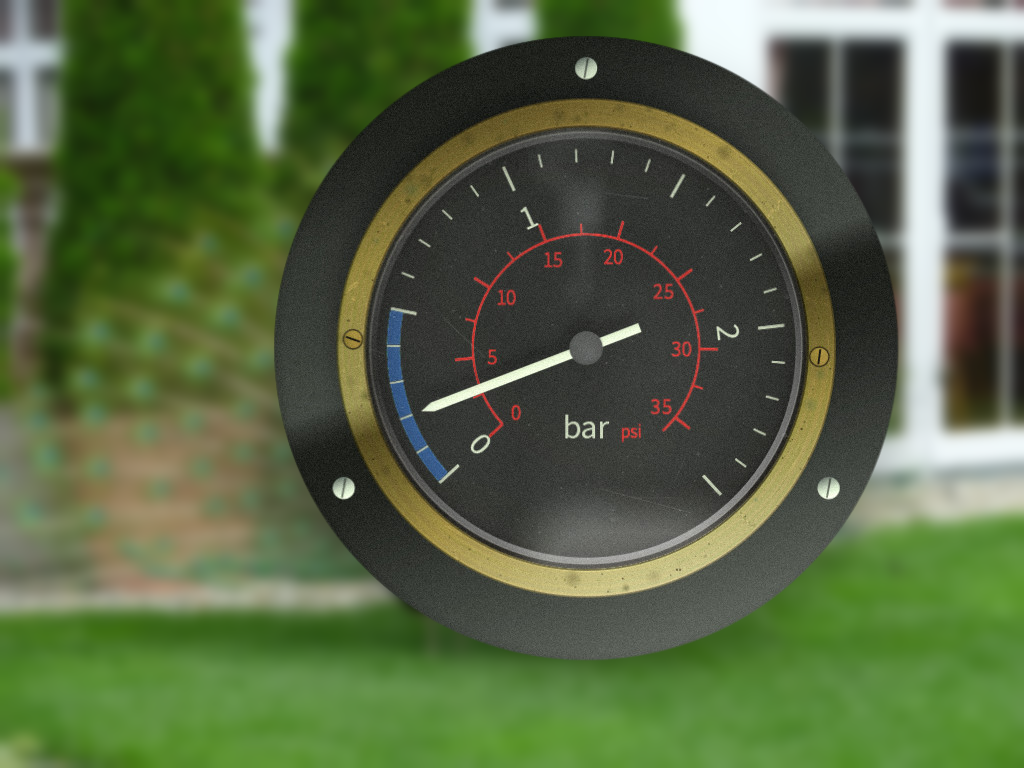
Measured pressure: bar 0.2
